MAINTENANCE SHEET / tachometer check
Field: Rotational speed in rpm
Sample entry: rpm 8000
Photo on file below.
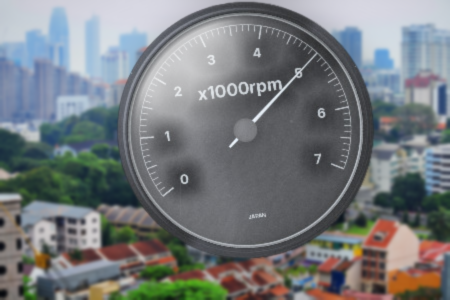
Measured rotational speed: rpm 5000
